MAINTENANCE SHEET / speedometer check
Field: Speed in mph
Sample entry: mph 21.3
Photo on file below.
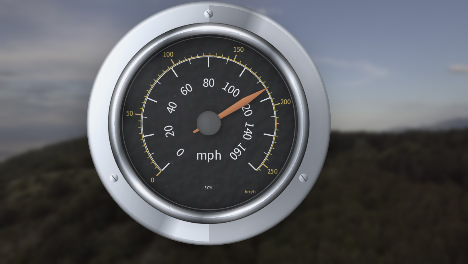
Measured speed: mph 115
